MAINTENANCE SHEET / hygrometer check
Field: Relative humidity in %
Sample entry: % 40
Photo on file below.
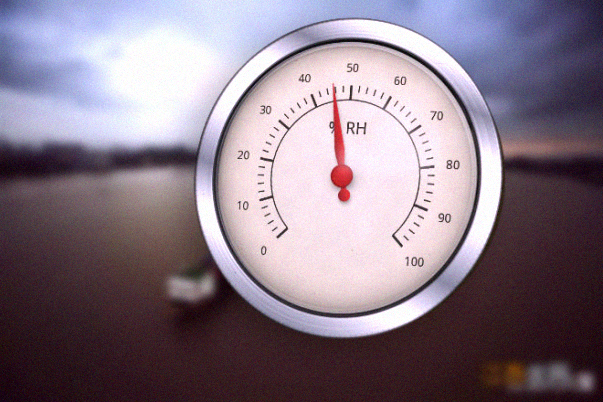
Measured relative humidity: % 46
